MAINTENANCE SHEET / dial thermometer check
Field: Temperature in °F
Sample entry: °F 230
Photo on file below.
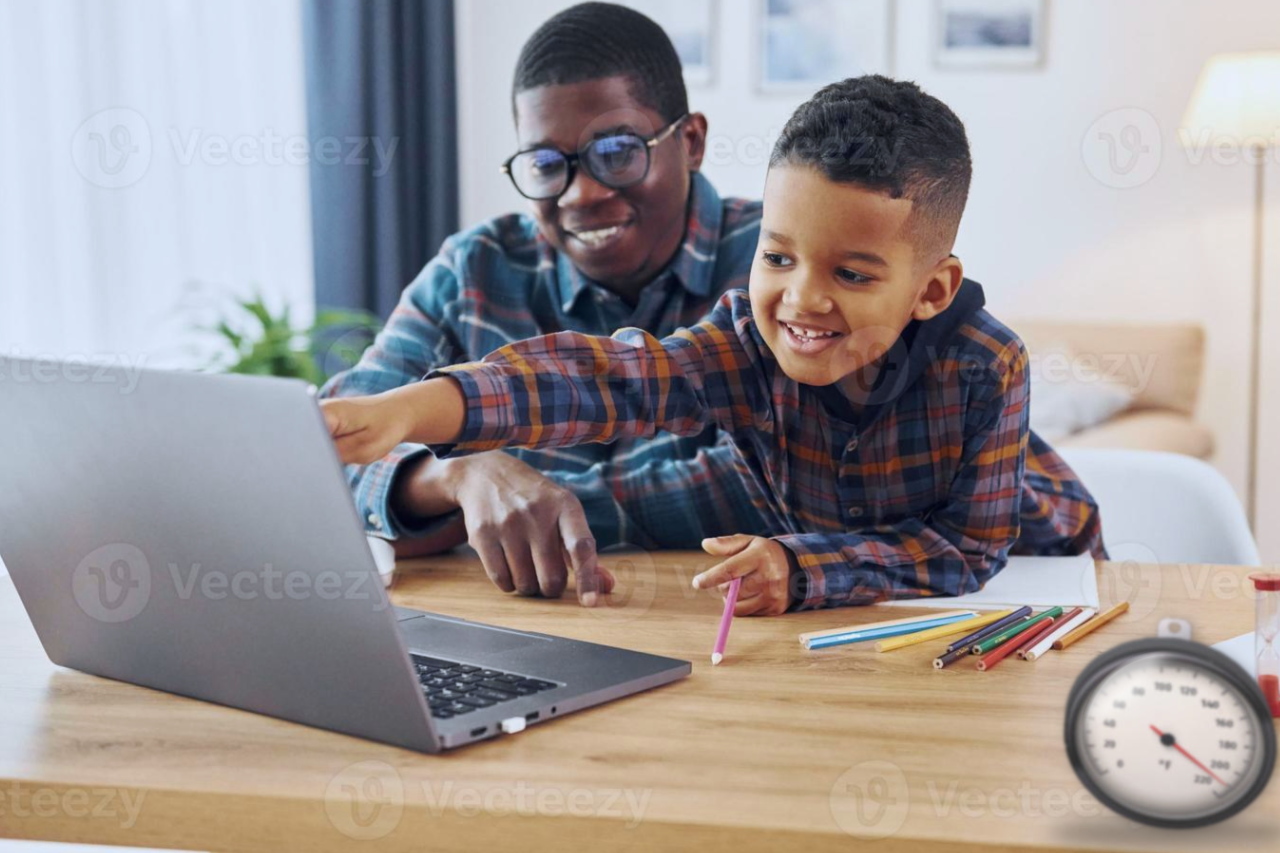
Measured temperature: °F 210
